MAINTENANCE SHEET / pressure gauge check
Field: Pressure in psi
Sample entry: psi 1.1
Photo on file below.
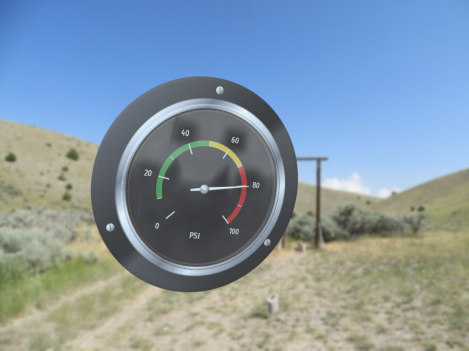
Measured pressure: psi 80
